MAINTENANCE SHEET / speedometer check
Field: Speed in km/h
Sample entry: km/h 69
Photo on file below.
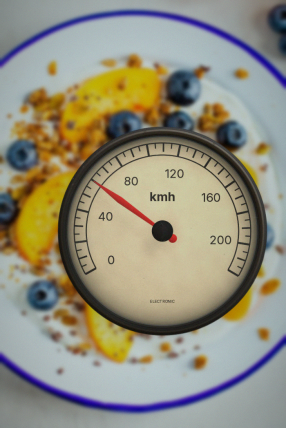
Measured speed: km/h 60
